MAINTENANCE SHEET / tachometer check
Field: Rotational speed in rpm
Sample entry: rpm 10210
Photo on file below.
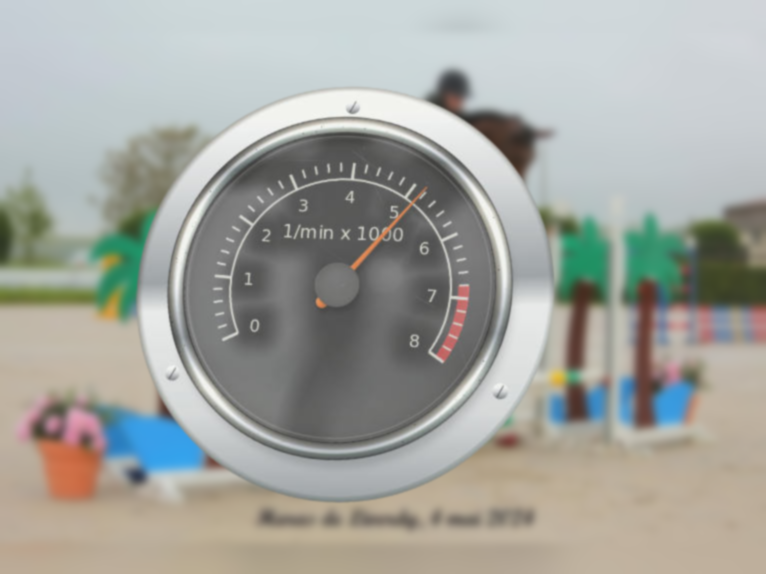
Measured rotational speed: rpm 5200
